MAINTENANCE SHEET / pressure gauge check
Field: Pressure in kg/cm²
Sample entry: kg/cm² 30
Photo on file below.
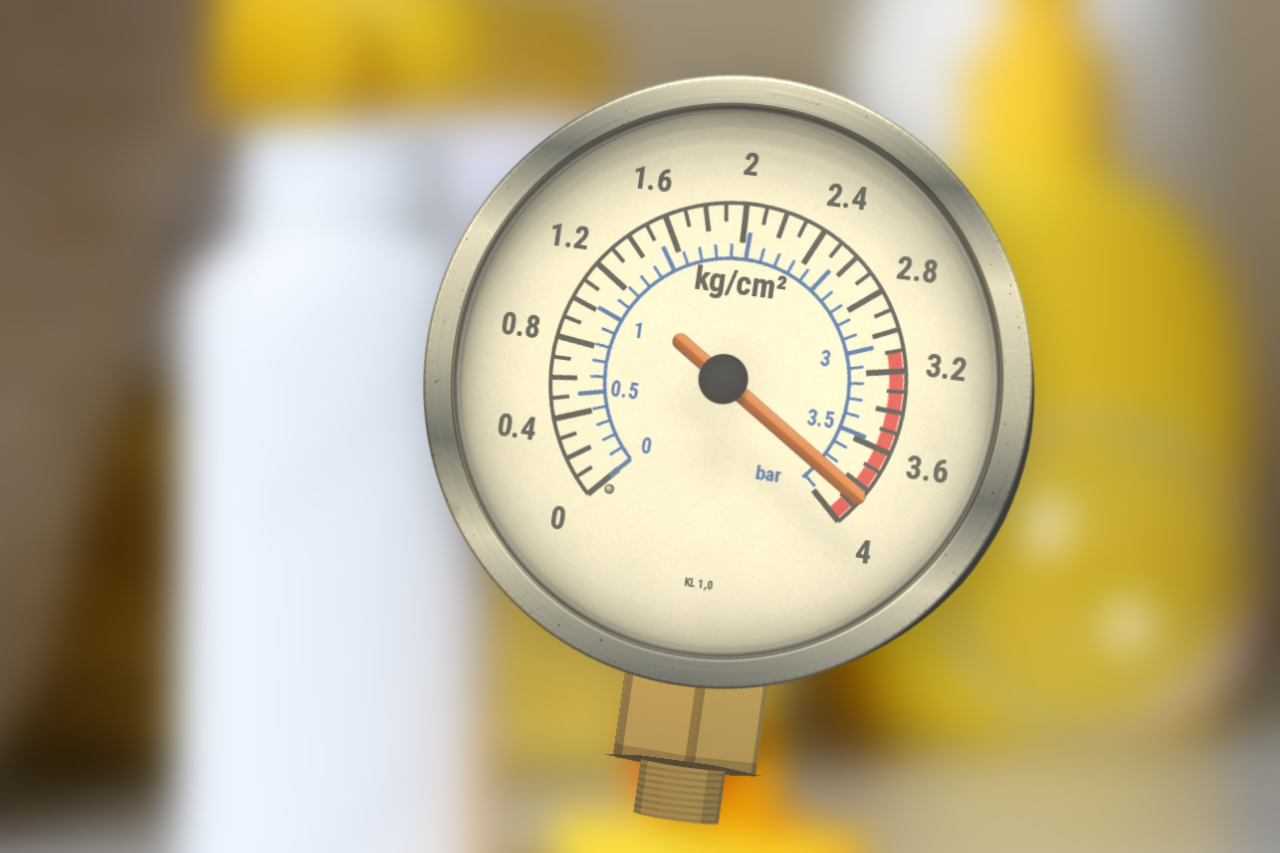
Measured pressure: kg/cm² 3.85
